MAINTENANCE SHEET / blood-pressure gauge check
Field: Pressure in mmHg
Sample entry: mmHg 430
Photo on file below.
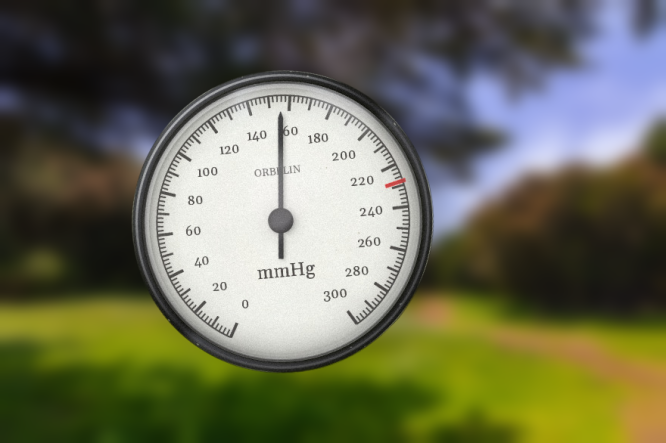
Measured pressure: mmHg 156
